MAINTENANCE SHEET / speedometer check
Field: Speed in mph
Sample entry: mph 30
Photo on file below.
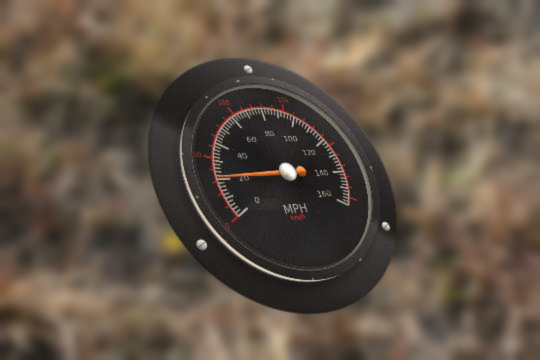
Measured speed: mph 20
